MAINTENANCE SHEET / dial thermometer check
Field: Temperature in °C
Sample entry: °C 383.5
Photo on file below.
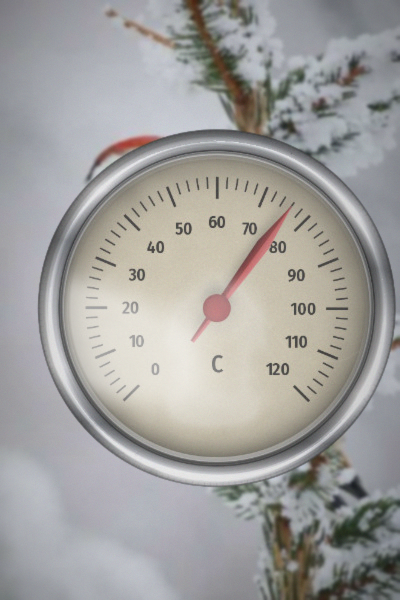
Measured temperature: °C 76
